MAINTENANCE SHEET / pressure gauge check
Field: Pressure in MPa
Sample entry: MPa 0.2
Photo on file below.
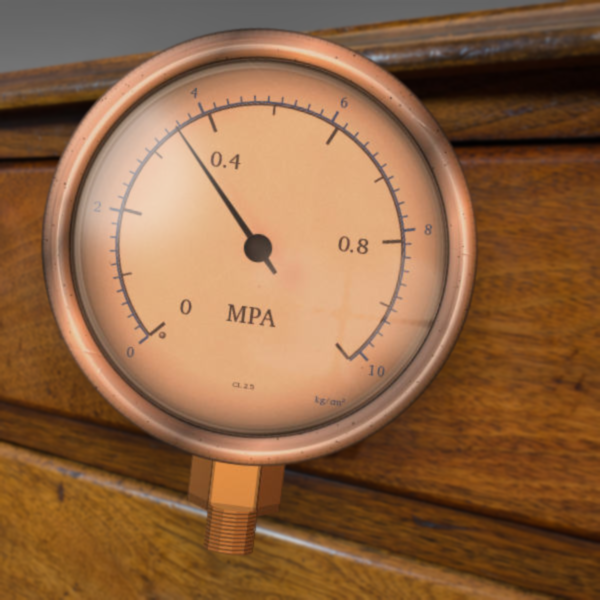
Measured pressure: MPa 0.35
